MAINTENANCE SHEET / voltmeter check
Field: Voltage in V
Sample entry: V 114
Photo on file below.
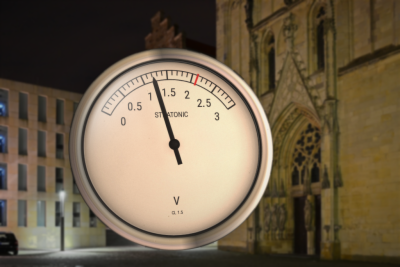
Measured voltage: V 1.2
